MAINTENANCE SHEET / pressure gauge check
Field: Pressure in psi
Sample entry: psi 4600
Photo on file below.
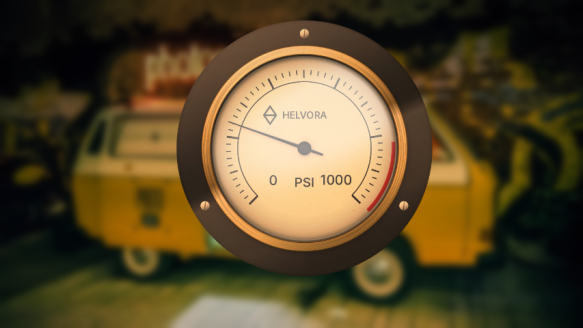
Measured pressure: psi 240
